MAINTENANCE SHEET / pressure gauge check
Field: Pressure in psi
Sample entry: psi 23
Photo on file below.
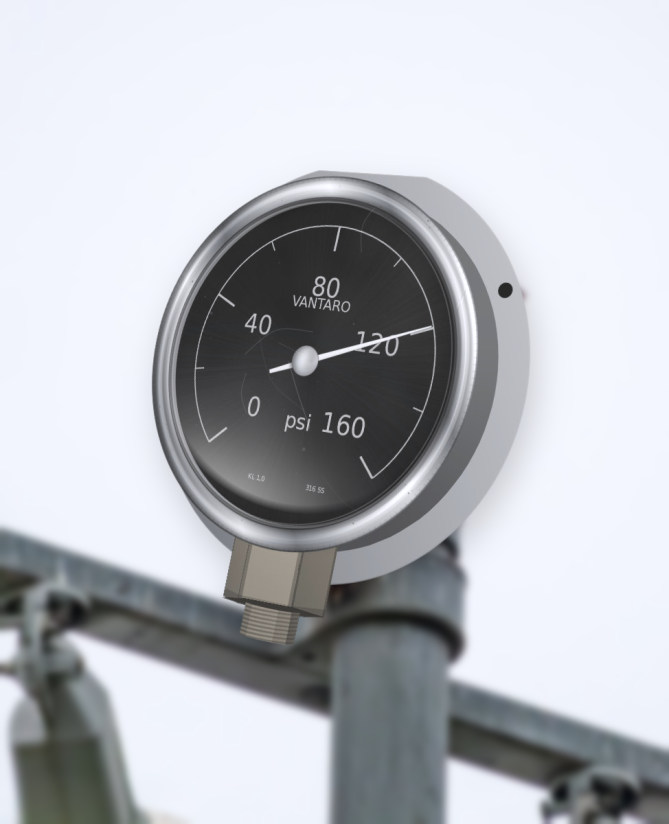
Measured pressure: psi 120
